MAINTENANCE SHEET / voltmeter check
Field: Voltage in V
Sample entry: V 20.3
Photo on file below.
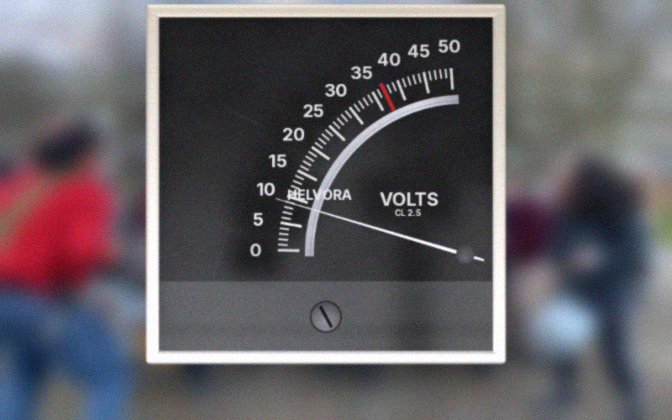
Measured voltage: V 9
